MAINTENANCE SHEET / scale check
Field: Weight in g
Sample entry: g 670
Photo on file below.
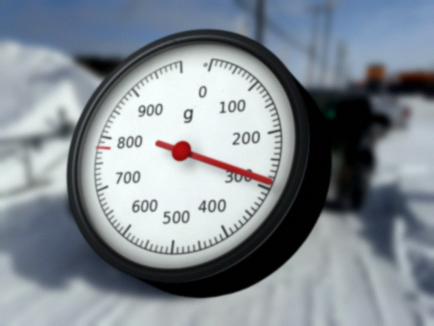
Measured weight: g 290
